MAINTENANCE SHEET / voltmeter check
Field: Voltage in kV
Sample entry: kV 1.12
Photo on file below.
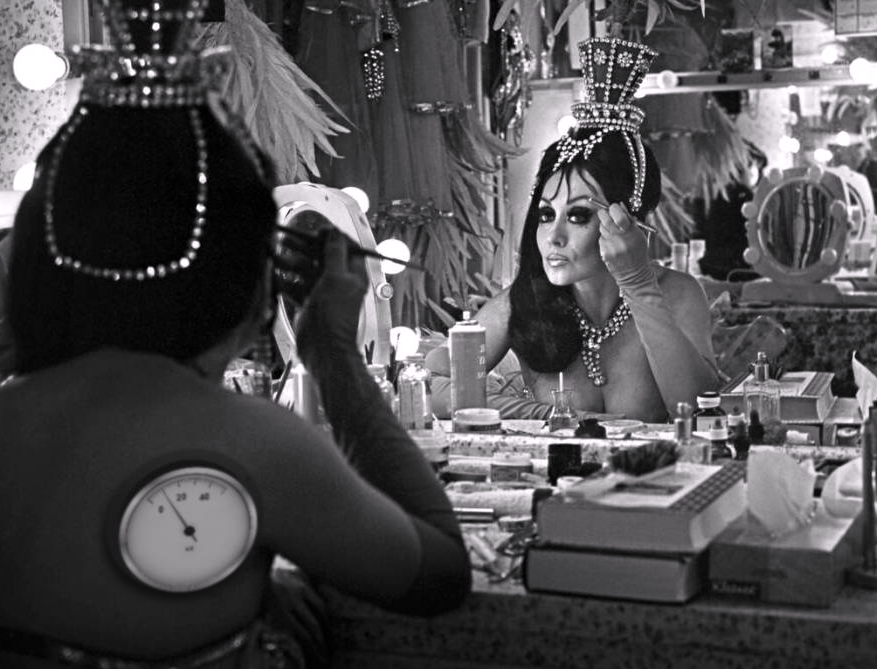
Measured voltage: kV 10
